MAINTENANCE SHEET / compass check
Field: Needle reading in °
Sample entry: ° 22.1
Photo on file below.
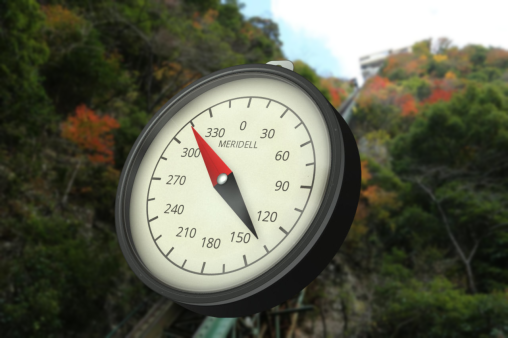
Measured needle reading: ° 315
